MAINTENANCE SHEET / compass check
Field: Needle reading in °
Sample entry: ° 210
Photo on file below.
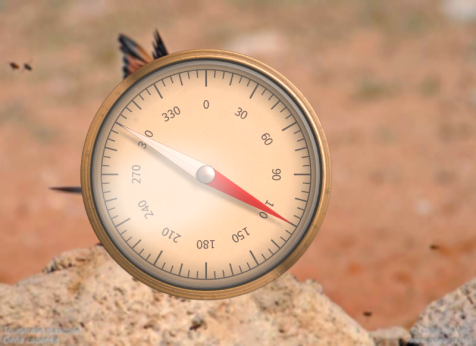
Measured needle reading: ° 120
